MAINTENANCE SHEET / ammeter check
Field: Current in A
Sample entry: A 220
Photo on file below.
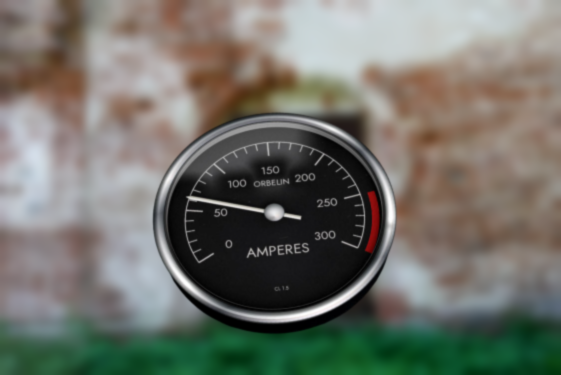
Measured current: A 60
